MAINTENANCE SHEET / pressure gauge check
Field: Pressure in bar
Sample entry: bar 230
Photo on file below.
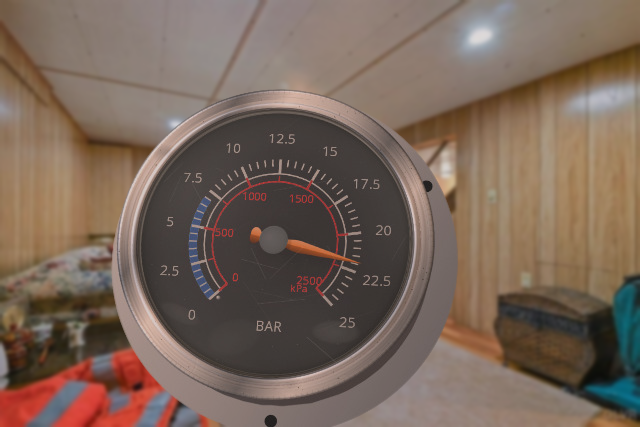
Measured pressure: bar 22
